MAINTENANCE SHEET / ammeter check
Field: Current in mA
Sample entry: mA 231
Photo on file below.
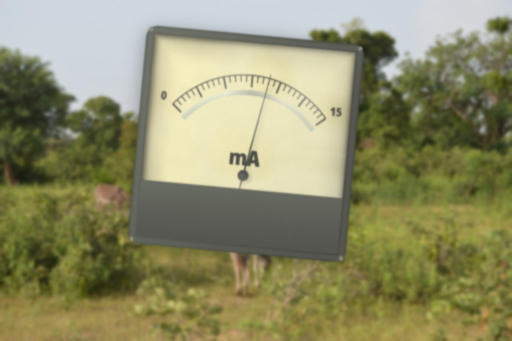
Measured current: mA 9
